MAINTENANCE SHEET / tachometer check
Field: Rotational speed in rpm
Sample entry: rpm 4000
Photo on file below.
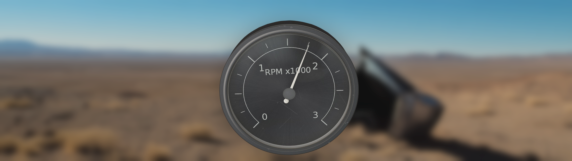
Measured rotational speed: rpm 1750
